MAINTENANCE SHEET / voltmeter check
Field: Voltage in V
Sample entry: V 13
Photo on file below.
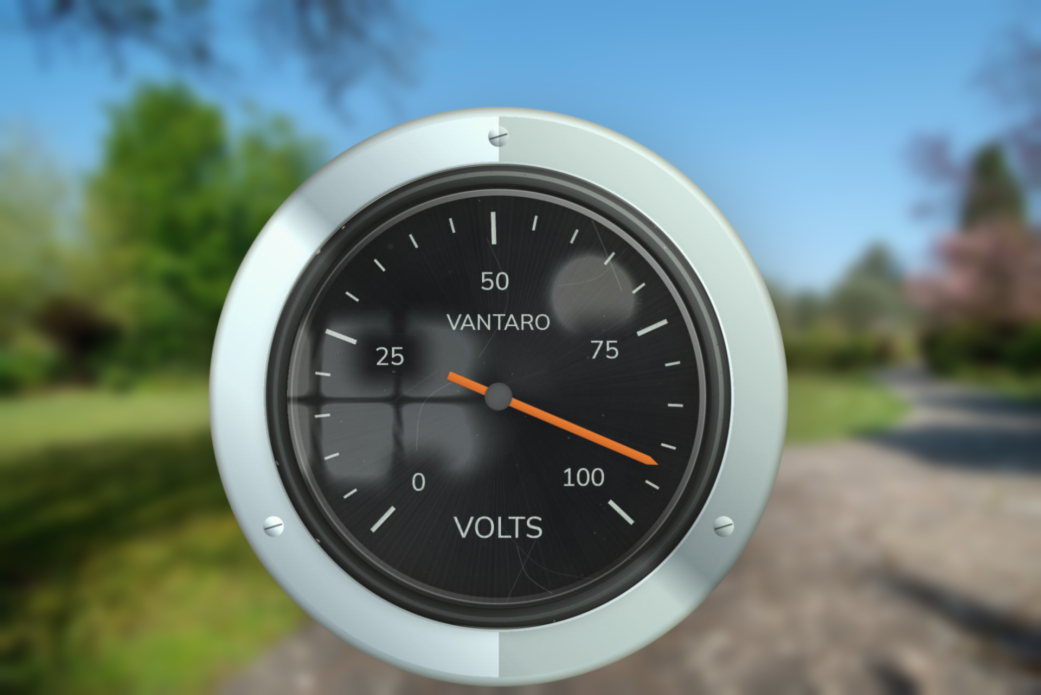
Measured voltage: V 92.5
